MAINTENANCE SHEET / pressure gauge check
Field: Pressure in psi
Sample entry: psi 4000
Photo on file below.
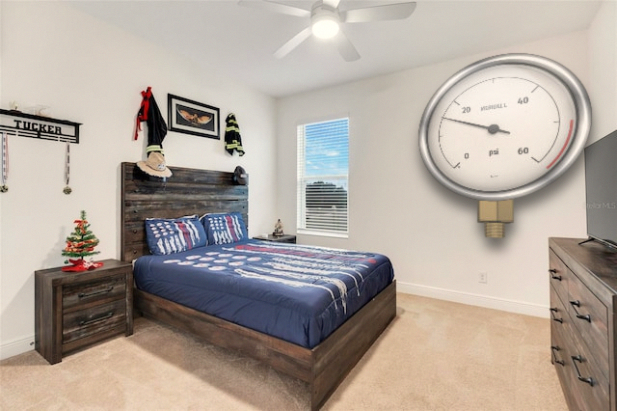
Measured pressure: psi 15
